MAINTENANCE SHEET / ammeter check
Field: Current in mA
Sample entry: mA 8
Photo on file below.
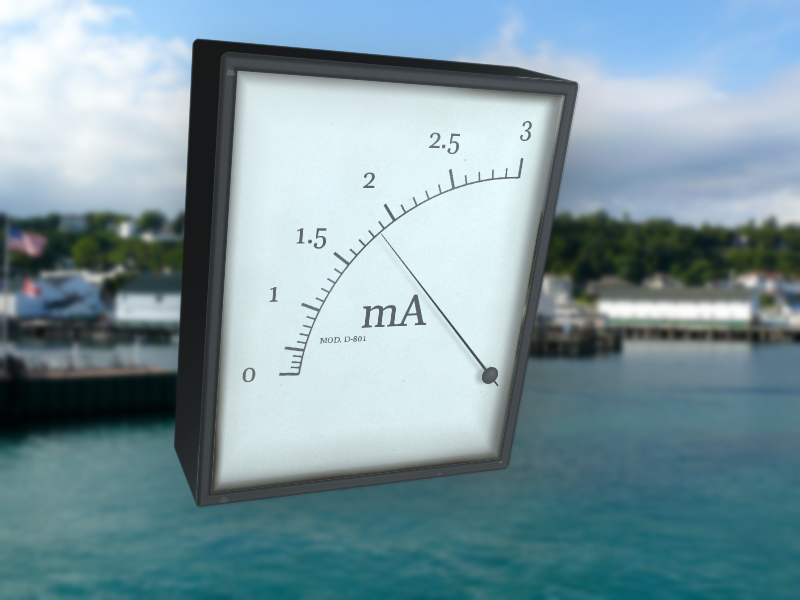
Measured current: mA 1.85
